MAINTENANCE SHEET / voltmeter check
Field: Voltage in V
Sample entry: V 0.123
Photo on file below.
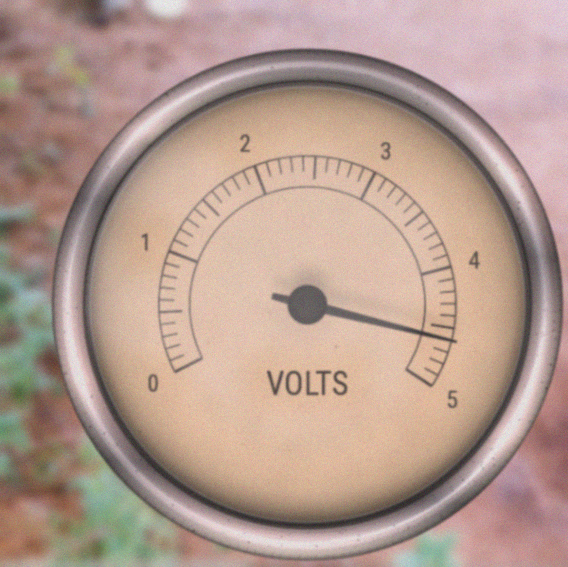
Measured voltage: V 4.6
